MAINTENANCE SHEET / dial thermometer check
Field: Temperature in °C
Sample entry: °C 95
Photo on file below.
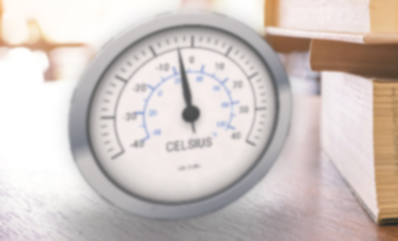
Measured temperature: °C -4
